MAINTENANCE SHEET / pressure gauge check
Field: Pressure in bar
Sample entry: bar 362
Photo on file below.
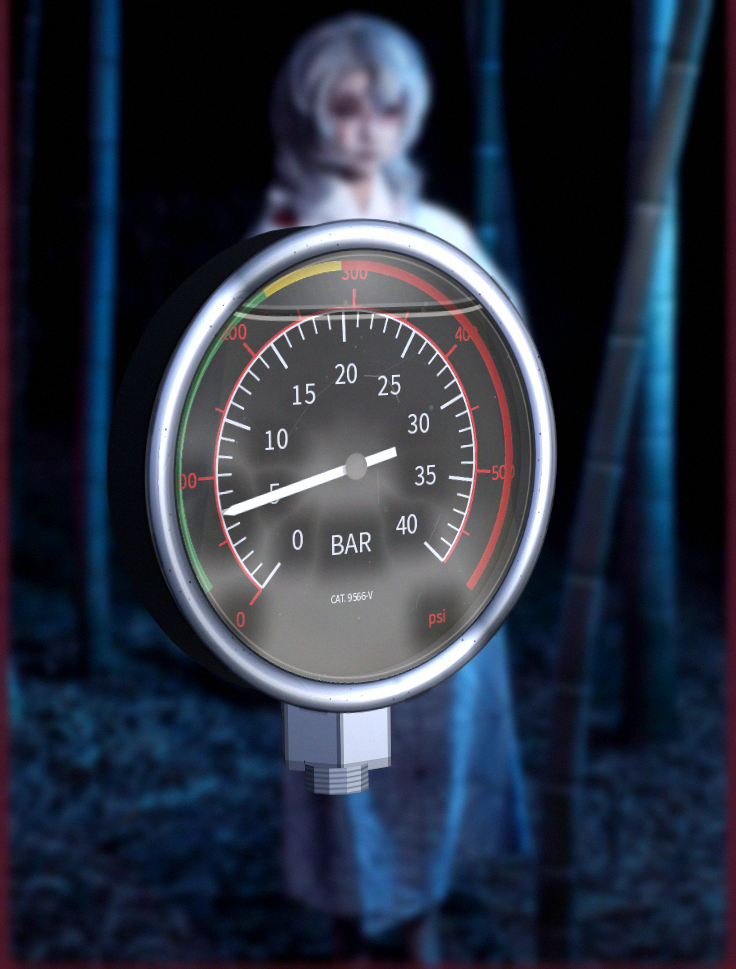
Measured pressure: bar 5
